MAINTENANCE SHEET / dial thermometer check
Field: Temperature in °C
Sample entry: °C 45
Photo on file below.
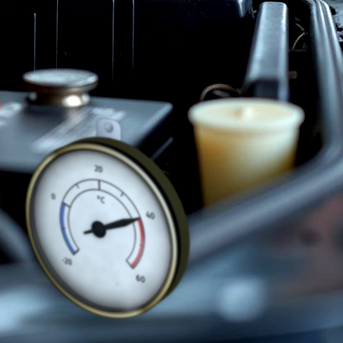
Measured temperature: °C 40
